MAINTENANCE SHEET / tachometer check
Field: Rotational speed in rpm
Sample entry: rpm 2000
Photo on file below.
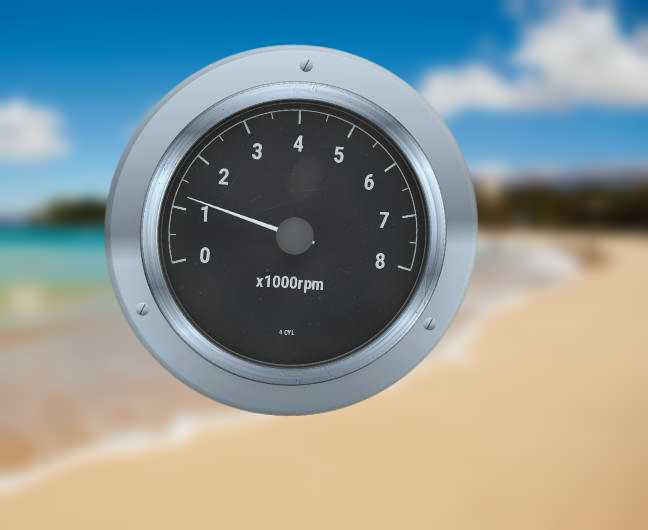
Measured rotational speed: rpm 1250
